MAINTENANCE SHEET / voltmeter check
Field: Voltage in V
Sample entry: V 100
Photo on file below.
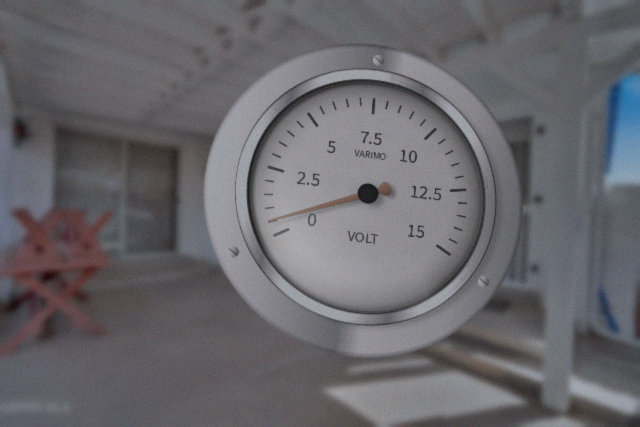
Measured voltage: V 0.5
